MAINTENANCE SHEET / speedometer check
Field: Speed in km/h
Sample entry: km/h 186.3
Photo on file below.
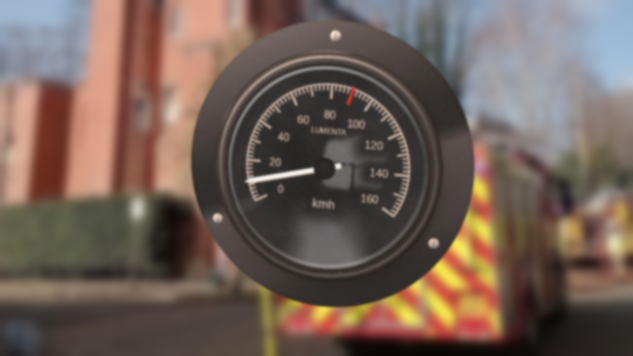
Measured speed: km/h 10
